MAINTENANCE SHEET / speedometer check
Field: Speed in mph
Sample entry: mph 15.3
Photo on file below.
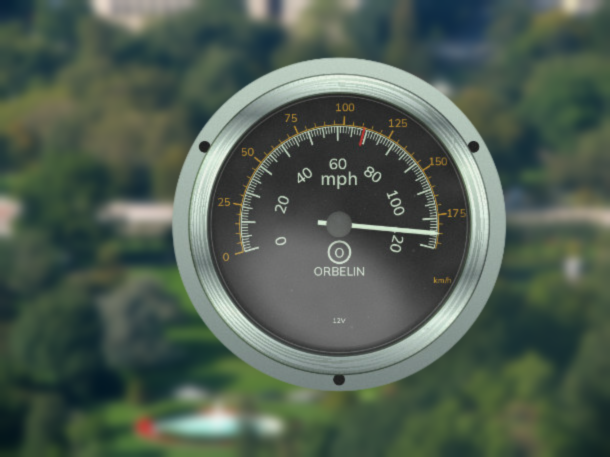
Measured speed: mph 115
